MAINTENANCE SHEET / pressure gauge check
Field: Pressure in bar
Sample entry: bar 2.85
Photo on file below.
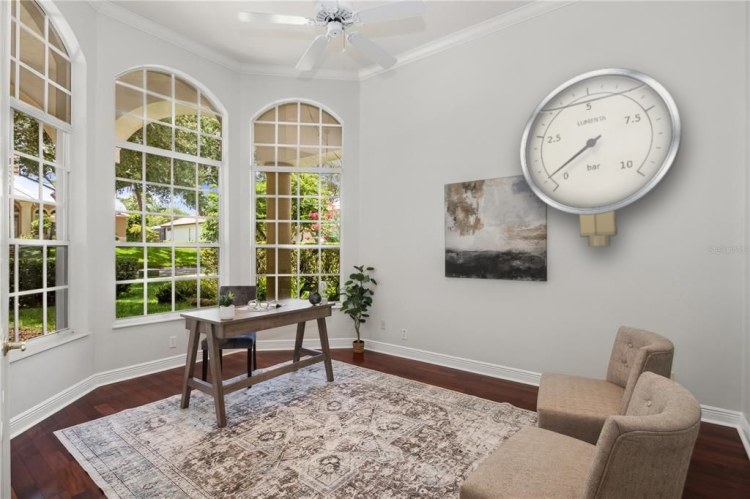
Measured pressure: bar 0.5
